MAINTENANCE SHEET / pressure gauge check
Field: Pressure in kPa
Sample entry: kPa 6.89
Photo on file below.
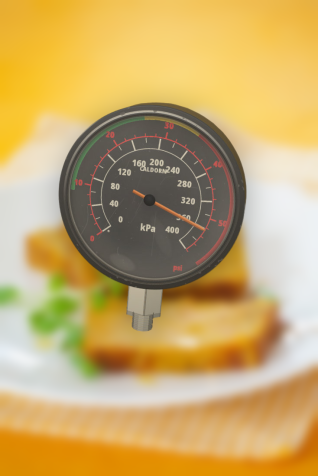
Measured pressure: kPa 360
